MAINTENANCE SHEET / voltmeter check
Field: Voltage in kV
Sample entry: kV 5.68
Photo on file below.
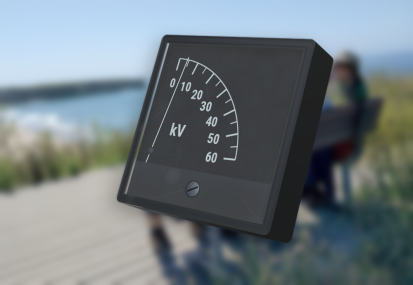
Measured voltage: kV 5
